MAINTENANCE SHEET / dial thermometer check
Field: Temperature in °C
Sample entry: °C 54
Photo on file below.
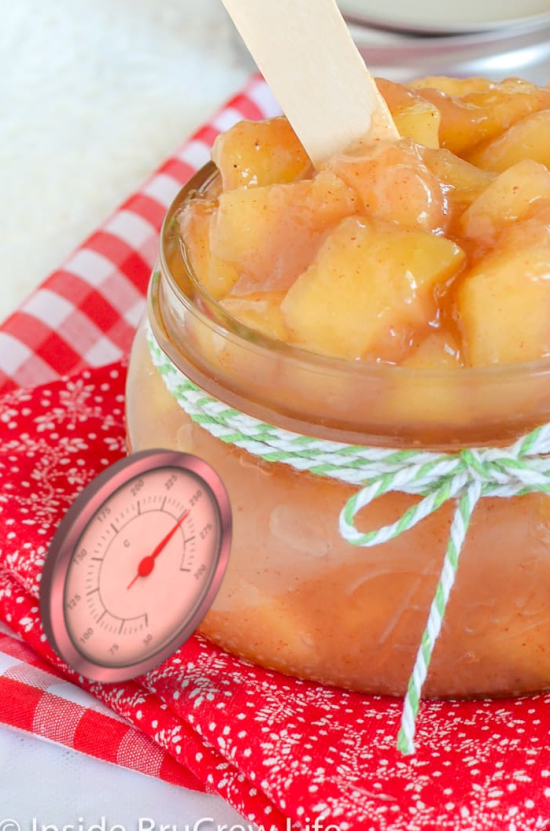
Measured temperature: °C 250
